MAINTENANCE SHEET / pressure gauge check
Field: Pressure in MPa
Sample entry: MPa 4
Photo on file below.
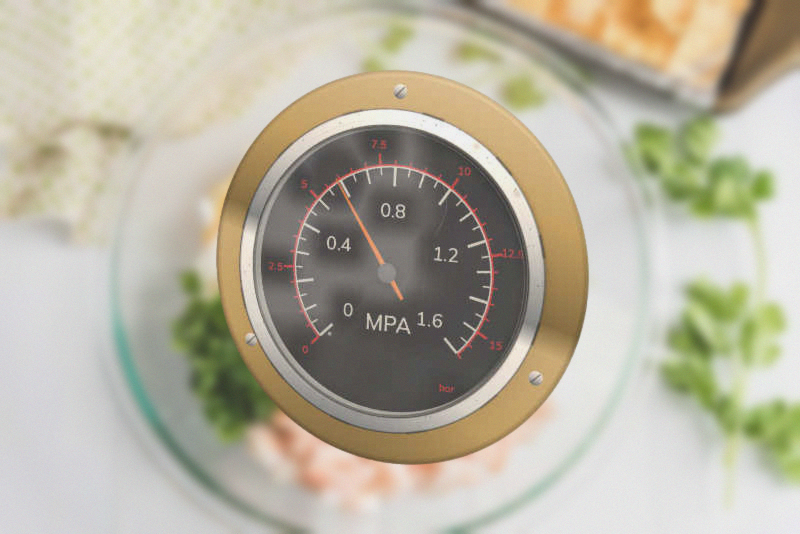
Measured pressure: MPa 0.6
